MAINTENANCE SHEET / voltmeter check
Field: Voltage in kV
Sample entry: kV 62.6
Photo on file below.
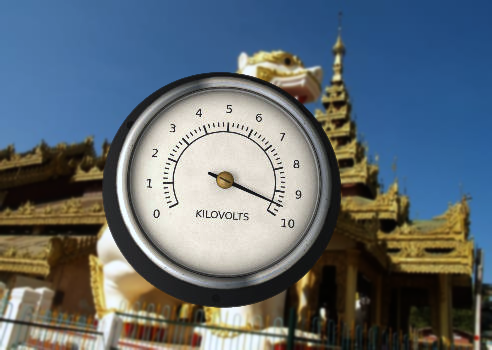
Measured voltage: kV 9.6
